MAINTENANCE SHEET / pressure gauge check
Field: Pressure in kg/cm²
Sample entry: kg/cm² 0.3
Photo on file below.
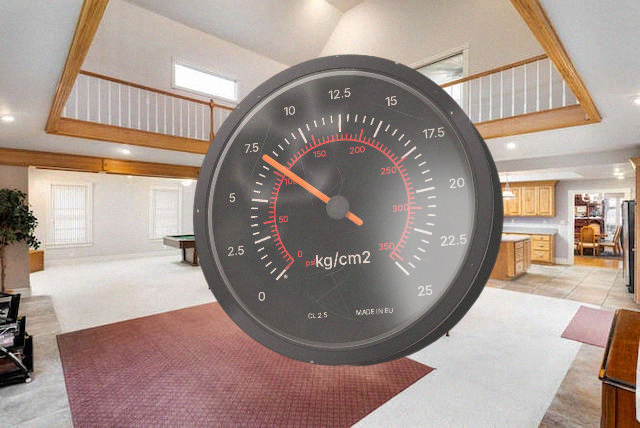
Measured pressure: kg/cm² 7.5
